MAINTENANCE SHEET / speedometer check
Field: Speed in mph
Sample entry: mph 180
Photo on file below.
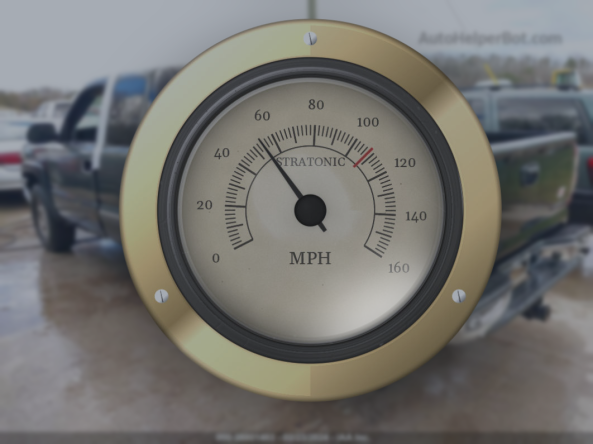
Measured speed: mph 54
